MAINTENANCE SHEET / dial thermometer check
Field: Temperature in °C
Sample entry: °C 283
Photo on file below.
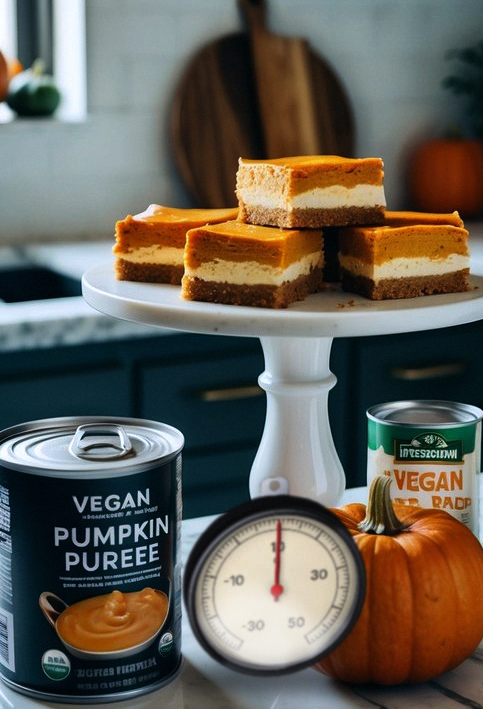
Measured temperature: °C 10
